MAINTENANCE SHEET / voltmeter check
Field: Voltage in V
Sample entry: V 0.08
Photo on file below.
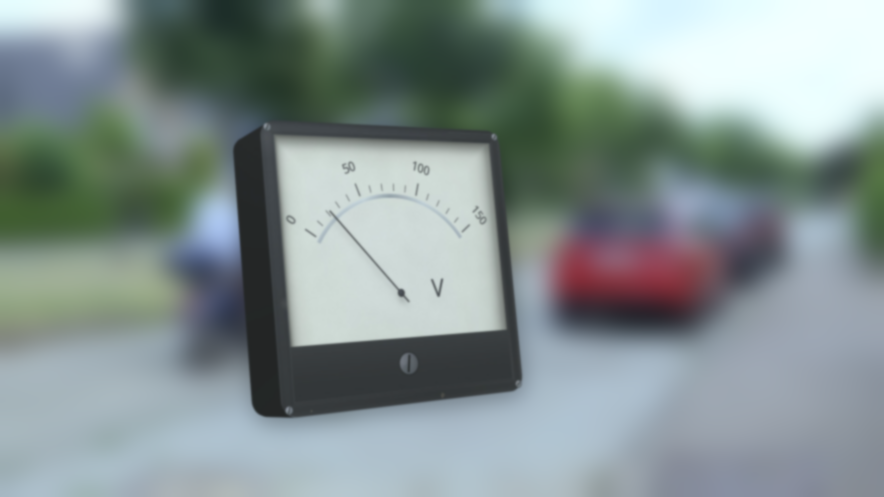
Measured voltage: V 20
